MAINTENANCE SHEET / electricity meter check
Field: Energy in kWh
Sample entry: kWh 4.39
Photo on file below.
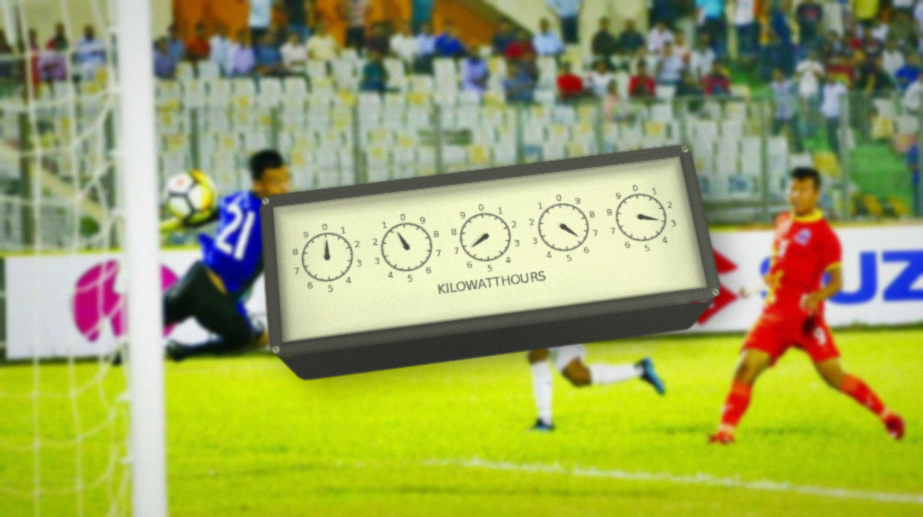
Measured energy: kWh 663
